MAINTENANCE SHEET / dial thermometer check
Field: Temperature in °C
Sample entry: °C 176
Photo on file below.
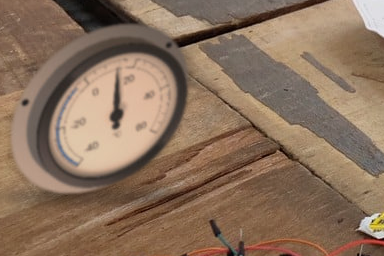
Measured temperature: °C 12
